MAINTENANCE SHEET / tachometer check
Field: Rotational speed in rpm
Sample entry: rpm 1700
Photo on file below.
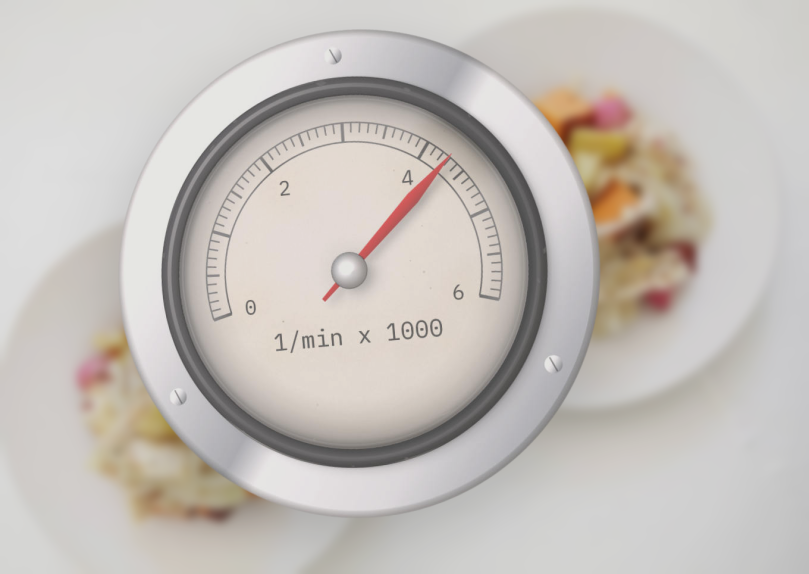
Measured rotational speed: rpm 4300
